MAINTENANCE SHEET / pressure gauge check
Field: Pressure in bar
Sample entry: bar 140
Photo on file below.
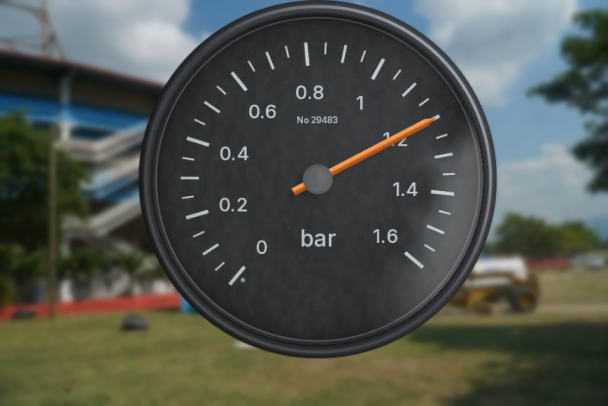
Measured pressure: bar 1.2
